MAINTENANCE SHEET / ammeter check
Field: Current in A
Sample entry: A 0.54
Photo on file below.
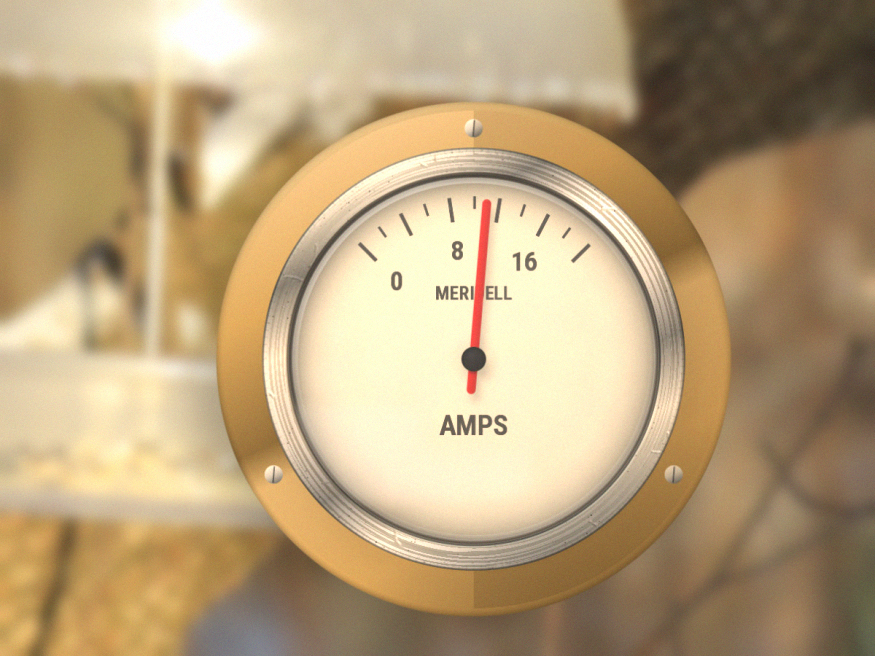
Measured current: A 11
